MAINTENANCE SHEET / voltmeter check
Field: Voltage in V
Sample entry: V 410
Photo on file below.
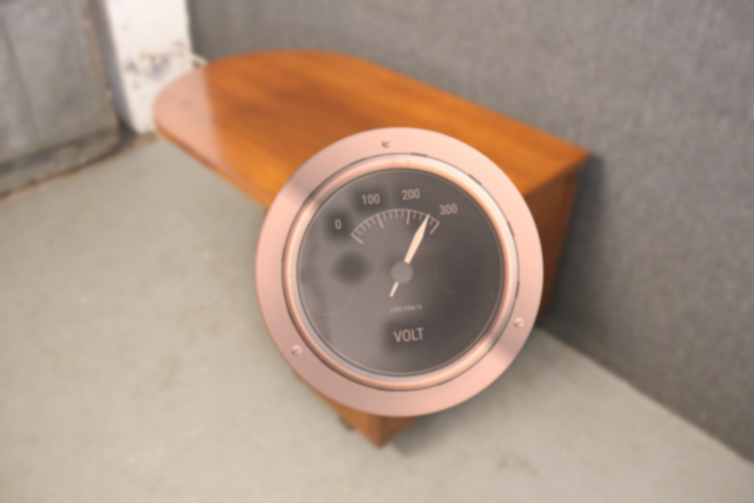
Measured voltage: V 260
